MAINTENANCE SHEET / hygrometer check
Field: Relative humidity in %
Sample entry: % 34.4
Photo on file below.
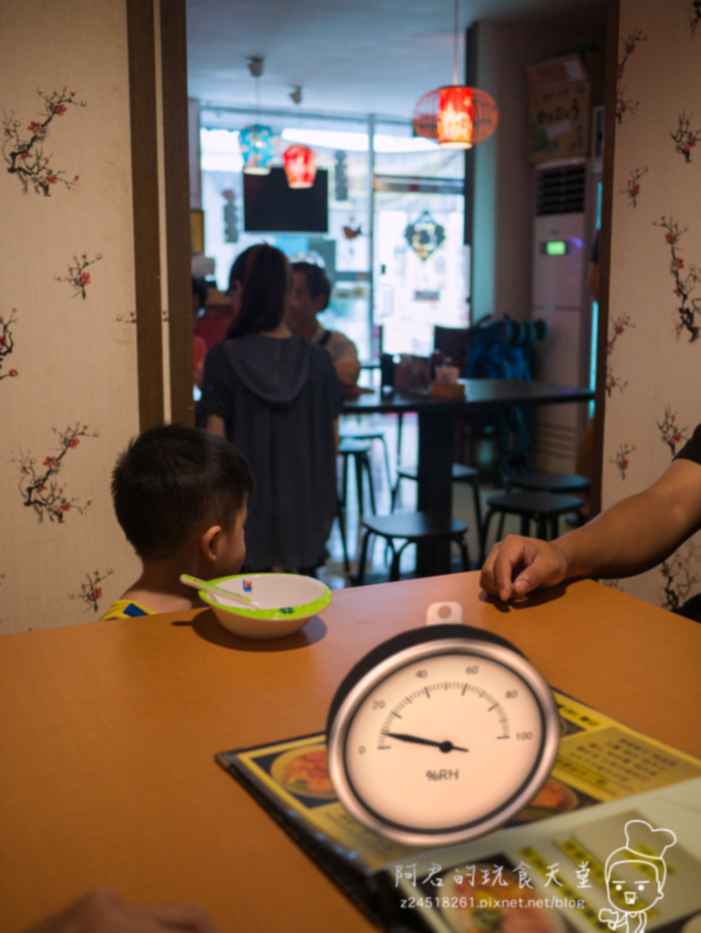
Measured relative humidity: % 10
